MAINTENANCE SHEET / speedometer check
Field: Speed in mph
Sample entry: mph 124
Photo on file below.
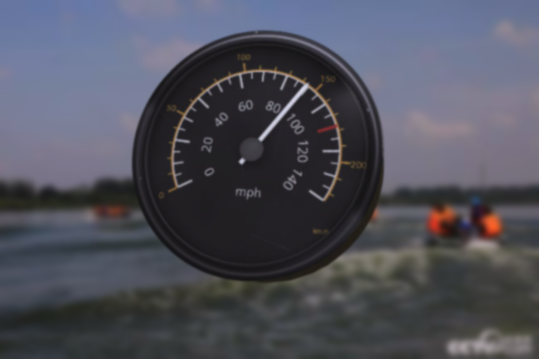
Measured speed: mph 90
